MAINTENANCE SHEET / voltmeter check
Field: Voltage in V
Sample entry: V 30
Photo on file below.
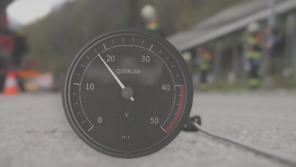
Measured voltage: V 18
